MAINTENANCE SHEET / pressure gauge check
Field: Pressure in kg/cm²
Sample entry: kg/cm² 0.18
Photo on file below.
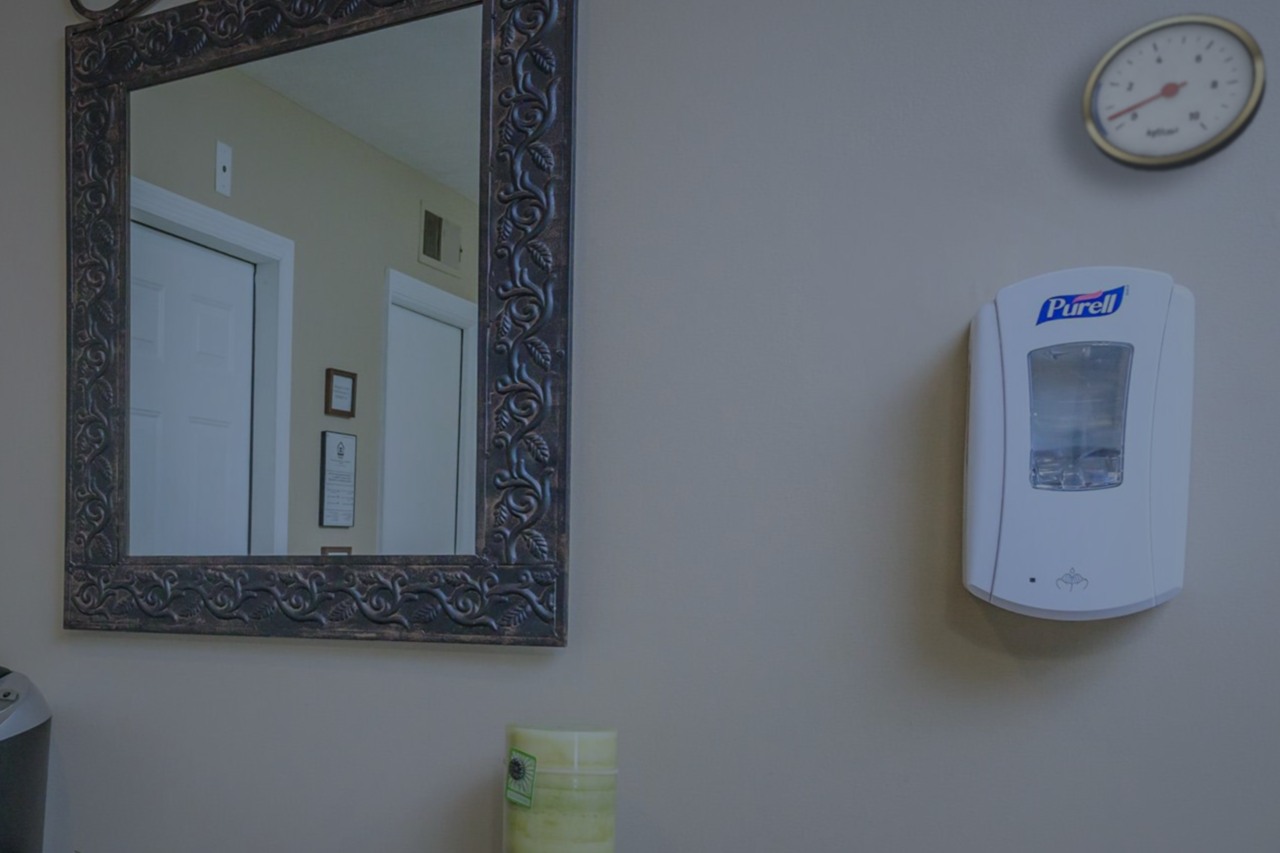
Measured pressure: kg/cm² 0.5
